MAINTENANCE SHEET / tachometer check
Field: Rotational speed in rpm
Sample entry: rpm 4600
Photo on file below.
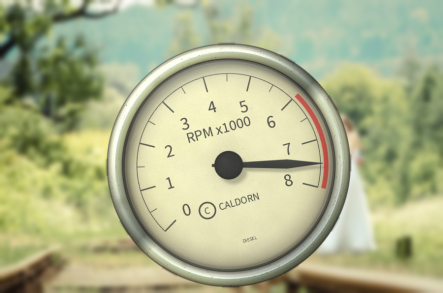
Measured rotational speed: rpm 7500
